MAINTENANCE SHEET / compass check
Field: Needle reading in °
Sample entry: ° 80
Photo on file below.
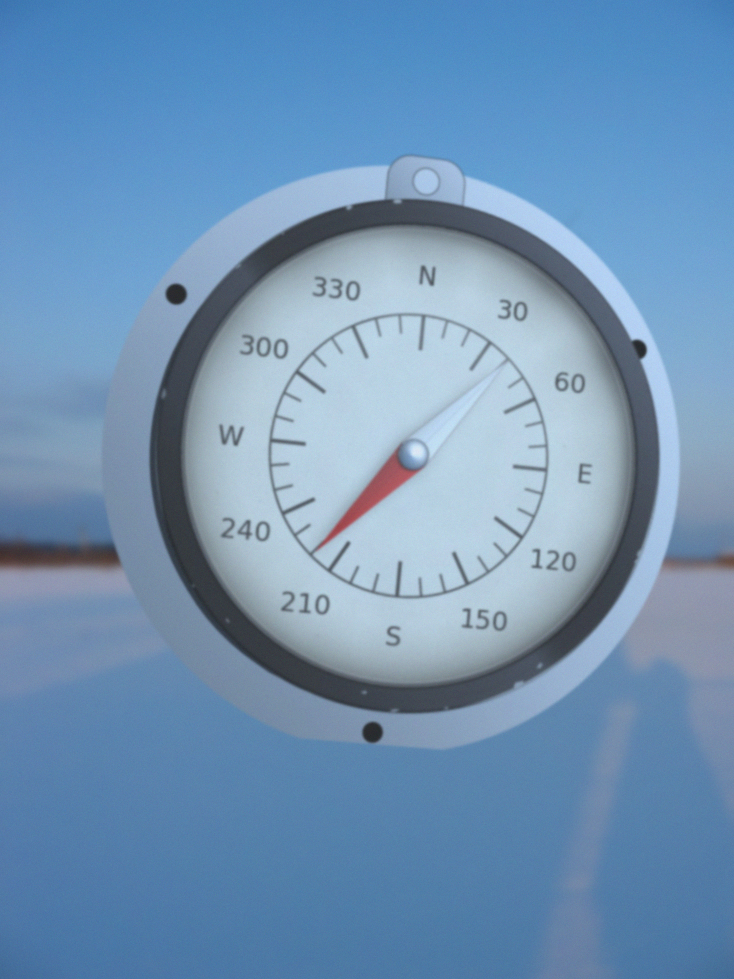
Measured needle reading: ° 220
